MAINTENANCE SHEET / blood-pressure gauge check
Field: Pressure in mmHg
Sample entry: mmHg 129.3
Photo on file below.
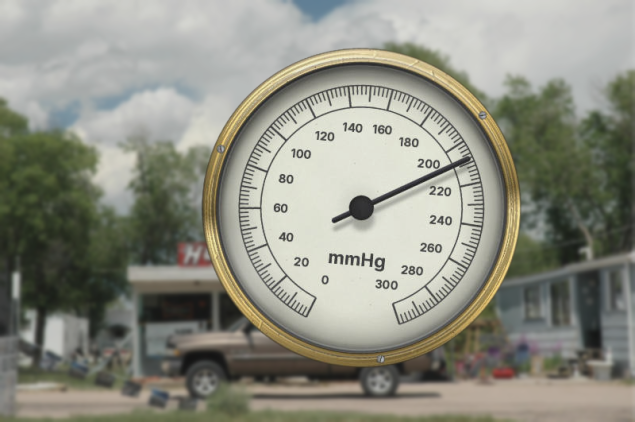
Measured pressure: mmHg 208
